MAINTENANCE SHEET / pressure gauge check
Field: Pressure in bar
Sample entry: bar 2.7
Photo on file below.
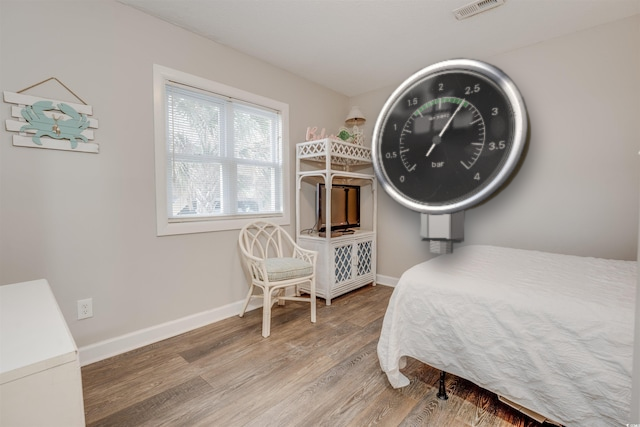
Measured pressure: bar 2.5
